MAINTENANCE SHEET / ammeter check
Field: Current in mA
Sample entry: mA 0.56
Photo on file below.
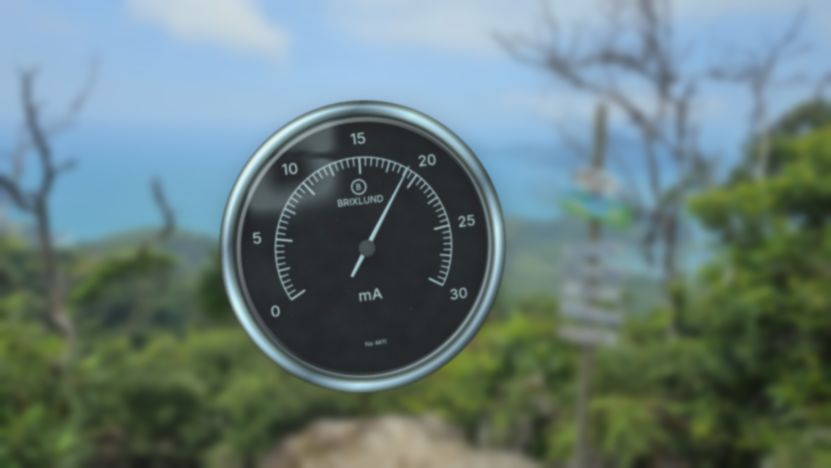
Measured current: mA 19
